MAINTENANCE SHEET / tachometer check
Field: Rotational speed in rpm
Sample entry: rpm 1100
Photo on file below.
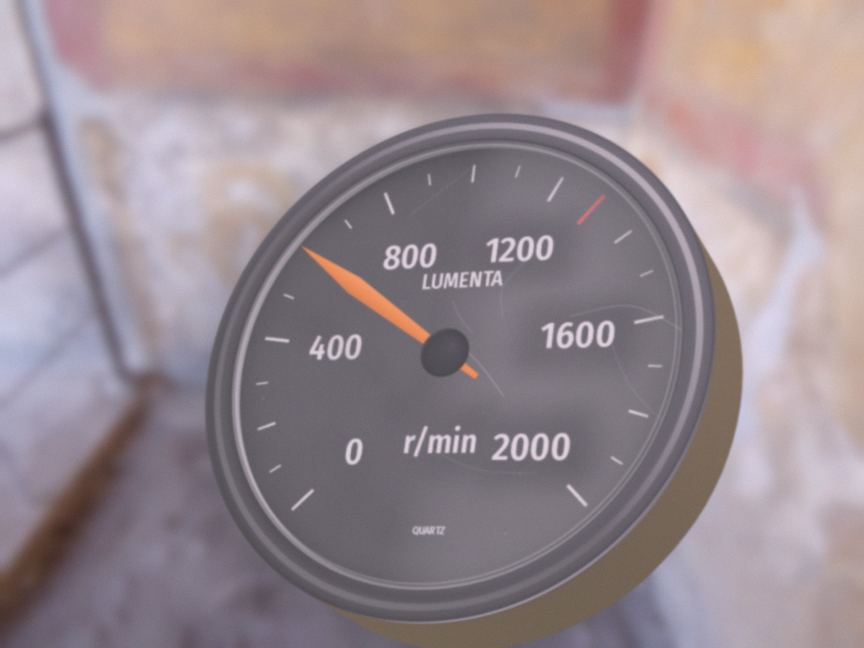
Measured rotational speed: rpm 600
